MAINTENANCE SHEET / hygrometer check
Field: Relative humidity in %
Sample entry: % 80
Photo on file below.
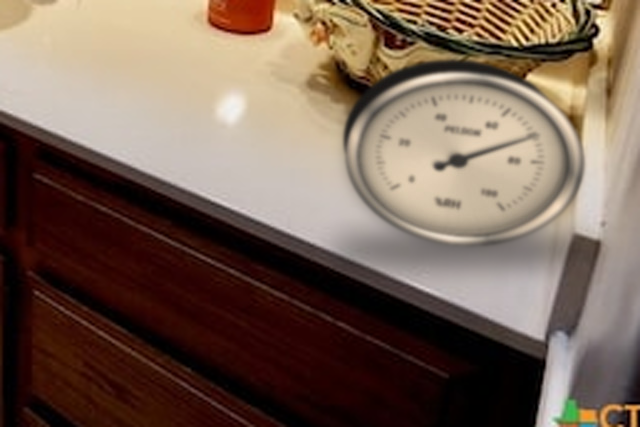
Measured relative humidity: % 70
